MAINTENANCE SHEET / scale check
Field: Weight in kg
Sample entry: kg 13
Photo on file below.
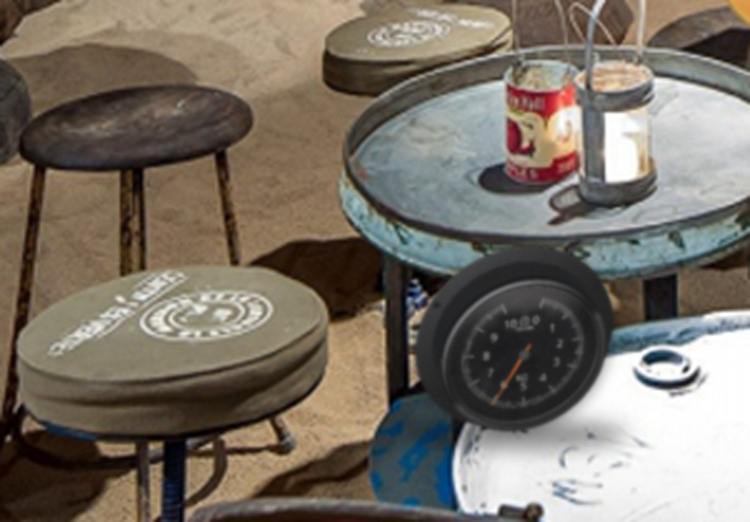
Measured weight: kg 6
